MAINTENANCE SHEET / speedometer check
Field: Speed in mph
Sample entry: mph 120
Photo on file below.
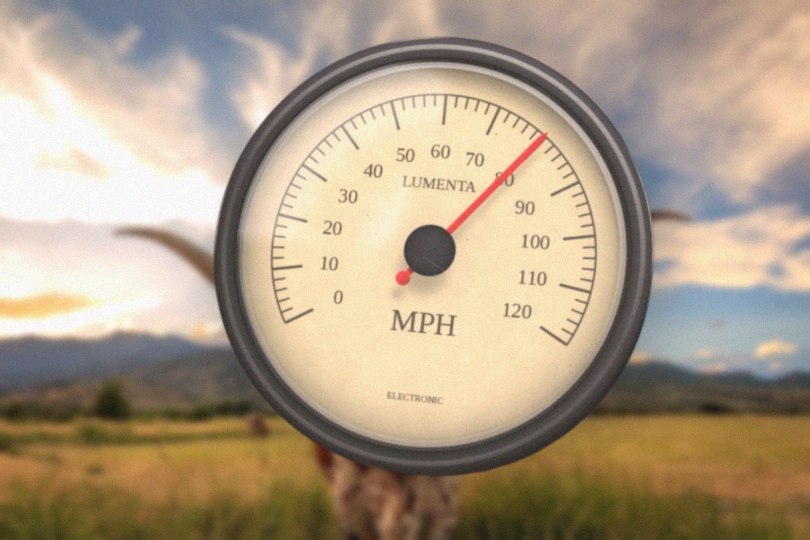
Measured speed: mph 80
